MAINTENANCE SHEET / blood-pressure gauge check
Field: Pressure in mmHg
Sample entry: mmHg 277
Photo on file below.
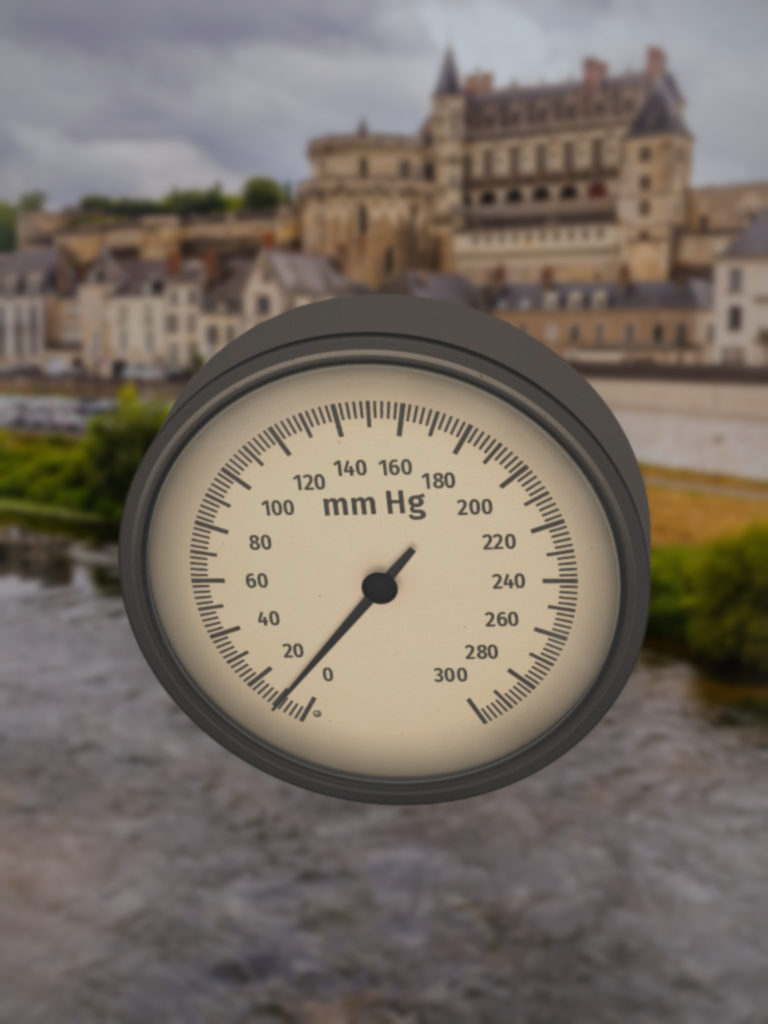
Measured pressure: mmHg 10
